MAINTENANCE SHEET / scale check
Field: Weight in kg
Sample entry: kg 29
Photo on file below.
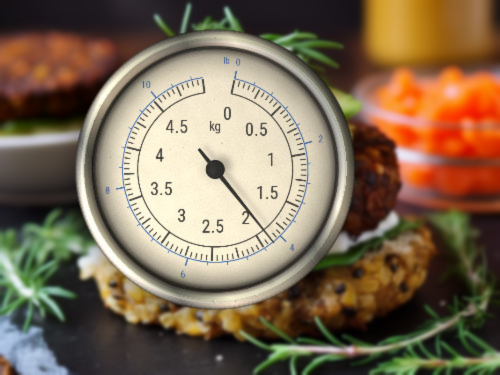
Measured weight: kg 1.9
